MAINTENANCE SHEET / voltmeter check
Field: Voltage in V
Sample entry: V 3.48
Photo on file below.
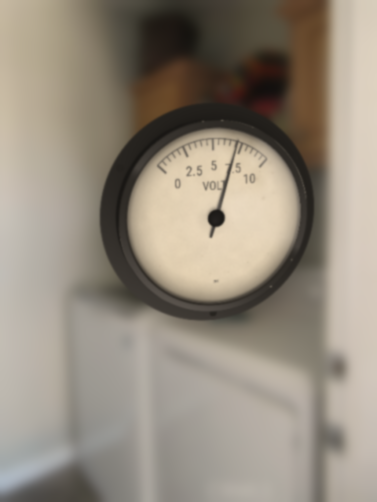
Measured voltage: V 7
